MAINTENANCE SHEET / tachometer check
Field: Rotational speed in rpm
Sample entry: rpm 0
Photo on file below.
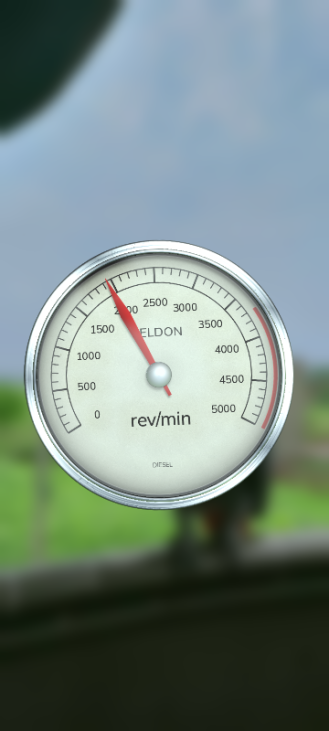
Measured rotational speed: rpm 1950
